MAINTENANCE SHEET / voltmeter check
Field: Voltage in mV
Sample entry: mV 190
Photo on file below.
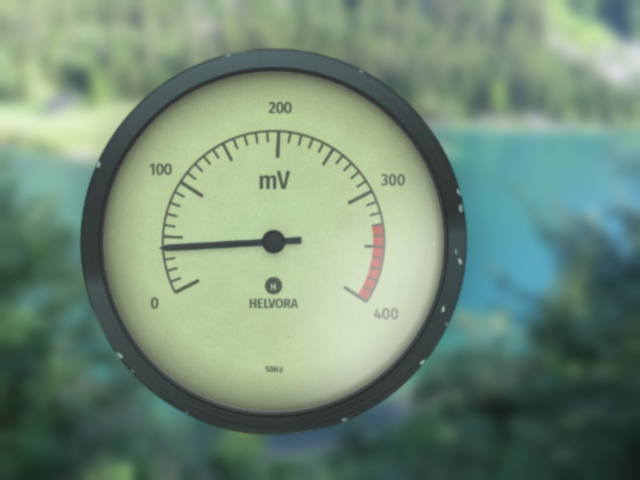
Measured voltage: mV 40
